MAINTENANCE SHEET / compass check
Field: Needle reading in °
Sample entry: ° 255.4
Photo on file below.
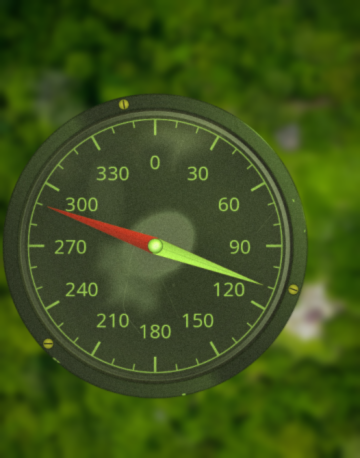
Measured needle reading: ° 290
